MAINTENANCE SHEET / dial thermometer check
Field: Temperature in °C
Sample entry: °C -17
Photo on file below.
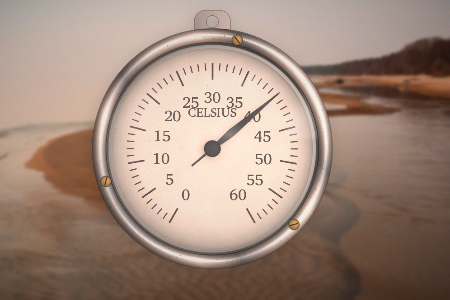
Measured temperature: °C 40
